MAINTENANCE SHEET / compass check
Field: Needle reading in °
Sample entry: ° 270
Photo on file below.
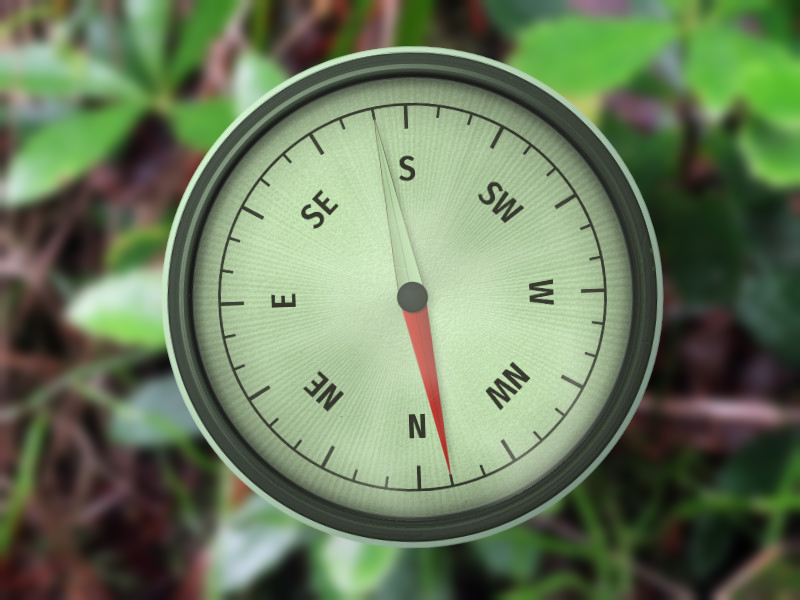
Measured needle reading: ° 350
